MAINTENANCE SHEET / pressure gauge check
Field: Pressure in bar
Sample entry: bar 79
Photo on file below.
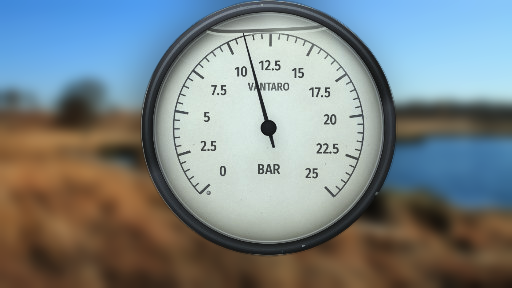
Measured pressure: bar 11
